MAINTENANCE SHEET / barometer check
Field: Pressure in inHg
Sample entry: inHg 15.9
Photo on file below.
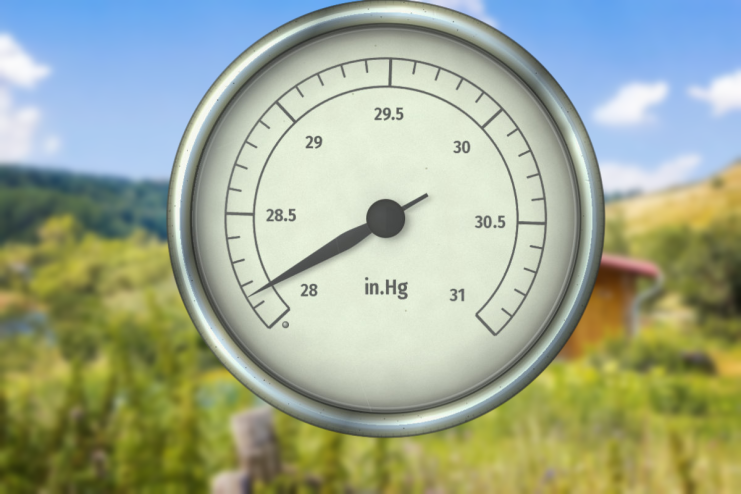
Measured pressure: inHg 28.15
